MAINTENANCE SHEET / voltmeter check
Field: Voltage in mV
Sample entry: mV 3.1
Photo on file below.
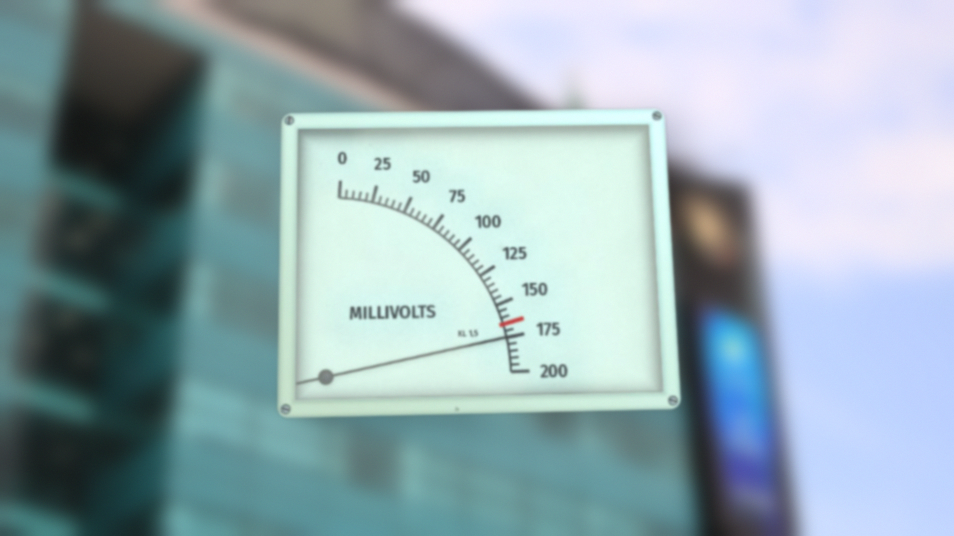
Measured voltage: mV 175
